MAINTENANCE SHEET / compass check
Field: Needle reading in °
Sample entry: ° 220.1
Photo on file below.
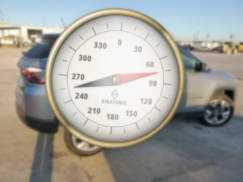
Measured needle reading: ° 75
